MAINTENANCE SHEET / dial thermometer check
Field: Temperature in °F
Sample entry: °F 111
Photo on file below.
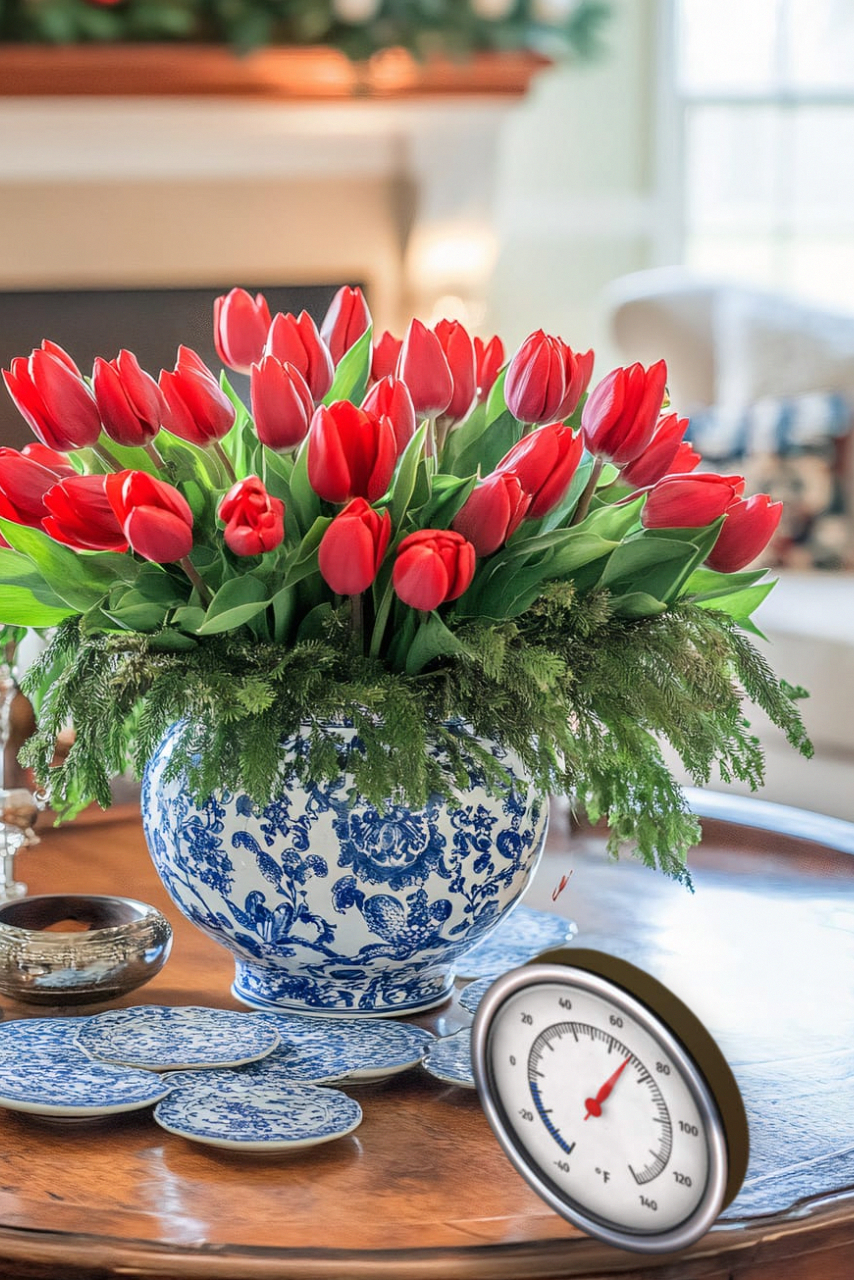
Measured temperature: °F 70
